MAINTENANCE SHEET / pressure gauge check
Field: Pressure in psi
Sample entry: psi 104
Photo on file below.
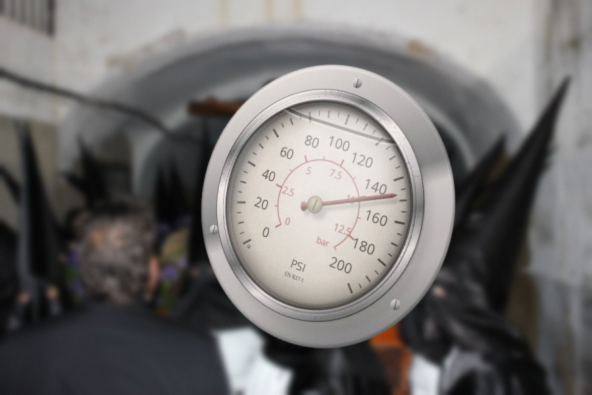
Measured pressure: psi 147.5
